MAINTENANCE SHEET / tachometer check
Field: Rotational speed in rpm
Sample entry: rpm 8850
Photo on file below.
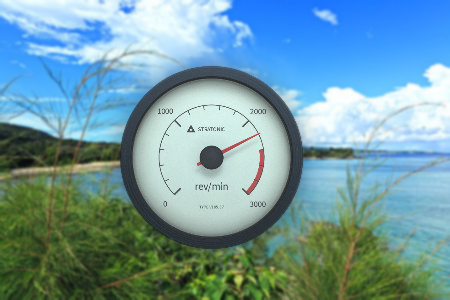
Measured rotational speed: rpm 2200
